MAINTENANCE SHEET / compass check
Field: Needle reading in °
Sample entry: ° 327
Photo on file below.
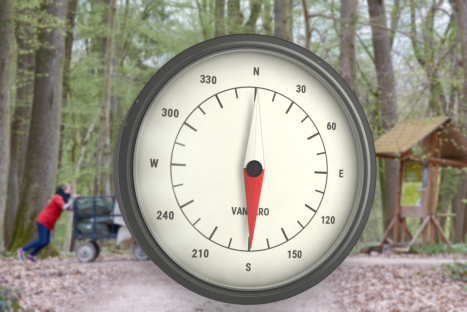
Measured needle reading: ° 180
